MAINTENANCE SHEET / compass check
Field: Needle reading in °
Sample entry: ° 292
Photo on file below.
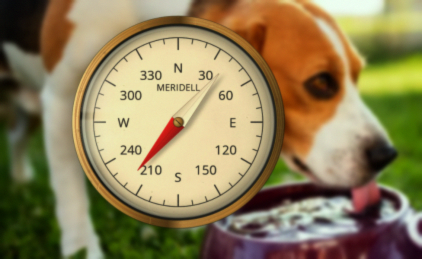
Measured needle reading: ° 220
